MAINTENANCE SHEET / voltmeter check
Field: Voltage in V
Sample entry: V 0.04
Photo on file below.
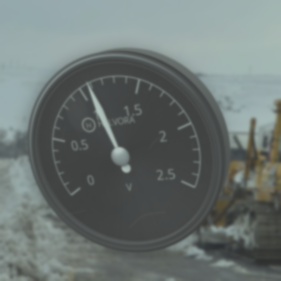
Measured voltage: V 1.1
